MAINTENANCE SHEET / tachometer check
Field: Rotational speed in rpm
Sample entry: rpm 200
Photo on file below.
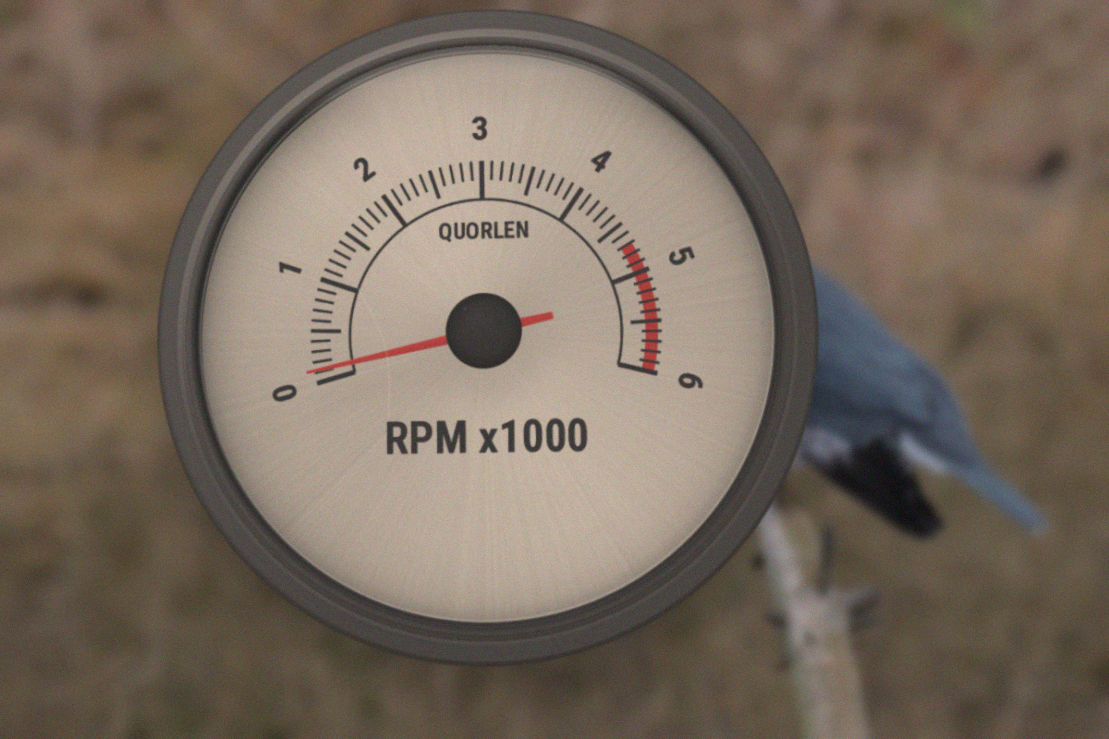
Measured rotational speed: rpm 100
